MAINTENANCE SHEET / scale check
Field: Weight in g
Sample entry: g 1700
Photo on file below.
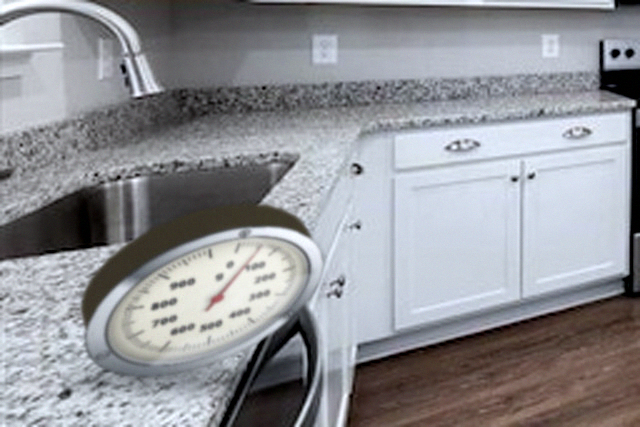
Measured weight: g 50
